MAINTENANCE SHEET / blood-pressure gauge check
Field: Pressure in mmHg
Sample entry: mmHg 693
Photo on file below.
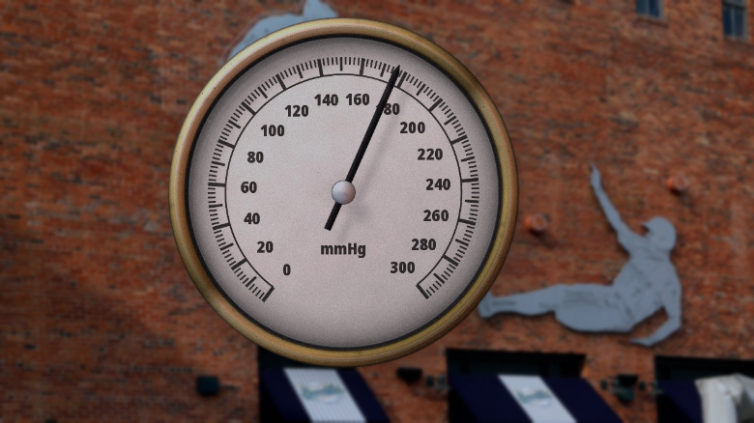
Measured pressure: mmHg 176
